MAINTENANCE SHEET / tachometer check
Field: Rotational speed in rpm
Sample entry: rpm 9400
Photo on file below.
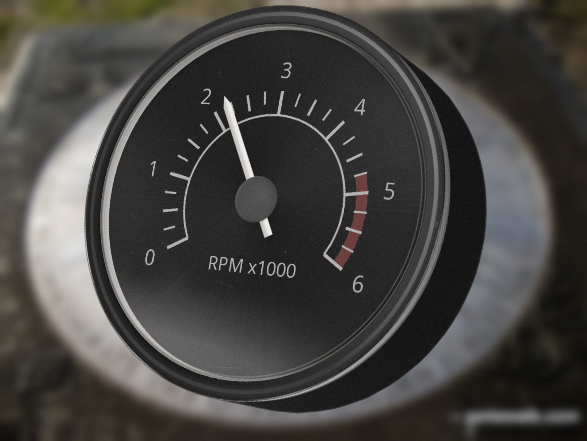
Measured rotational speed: rpm 2250
